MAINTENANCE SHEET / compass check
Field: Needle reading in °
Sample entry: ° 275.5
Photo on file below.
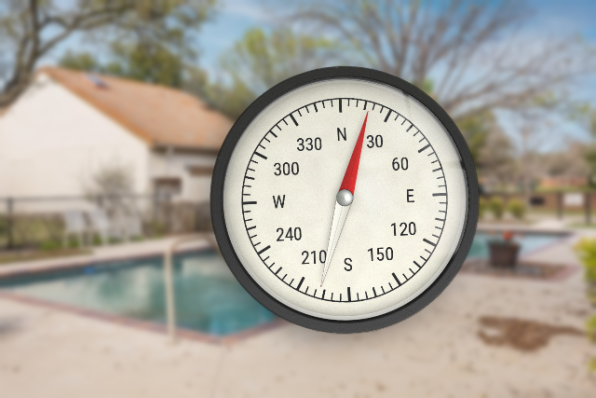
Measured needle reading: ° 17.5
